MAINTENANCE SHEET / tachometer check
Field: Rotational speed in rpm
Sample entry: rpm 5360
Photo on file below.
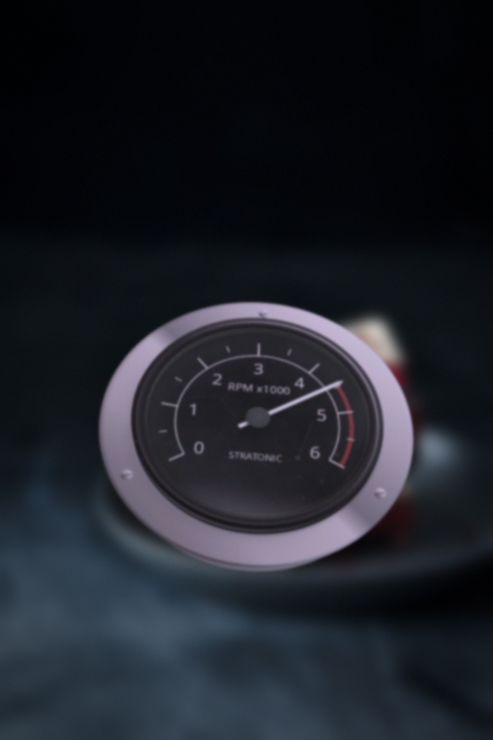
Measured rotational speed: rpm 4500
